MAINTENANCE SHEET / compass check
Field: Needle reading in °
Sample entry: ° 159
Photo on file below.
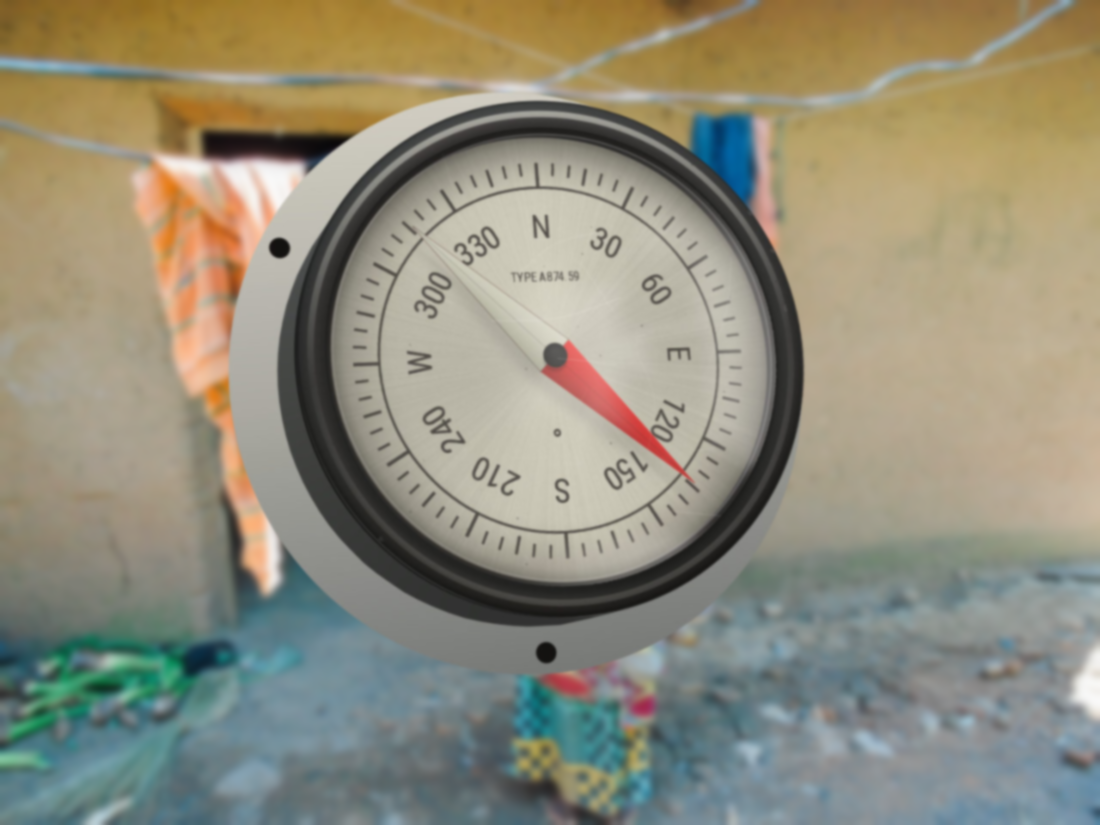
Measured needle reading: ° 135
